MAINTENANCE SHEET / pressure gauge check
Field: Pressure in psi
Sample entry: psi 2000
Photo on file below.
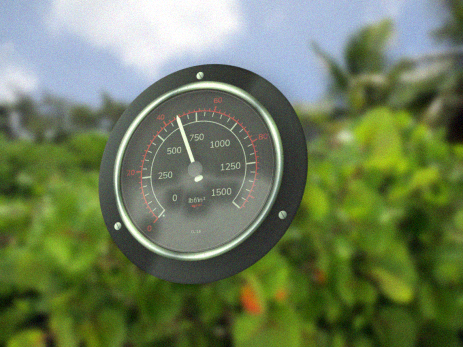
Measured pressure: psi 650
